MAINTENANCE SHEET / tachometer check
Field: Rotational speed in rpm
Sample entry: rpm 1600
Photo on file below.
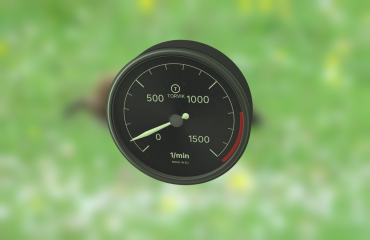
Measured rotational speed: rpm 100
